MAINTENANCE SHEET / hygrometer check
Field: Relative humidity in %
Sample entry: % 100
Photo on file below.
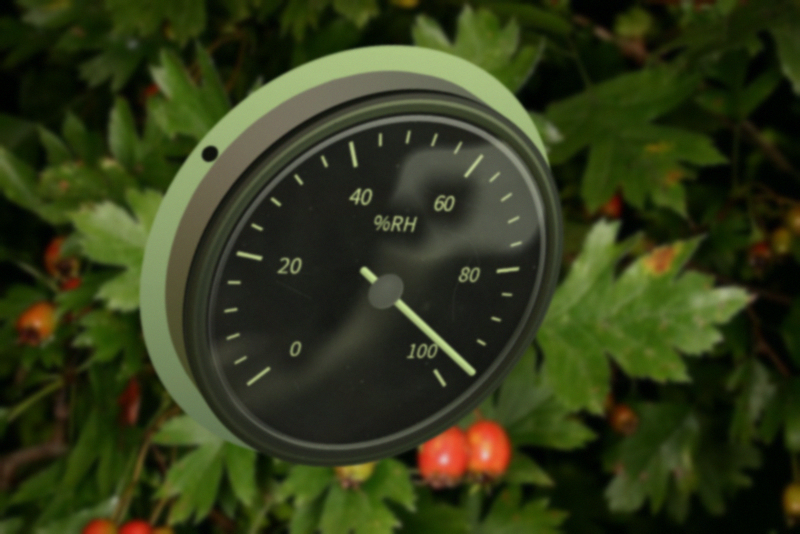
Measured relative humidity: % 96
